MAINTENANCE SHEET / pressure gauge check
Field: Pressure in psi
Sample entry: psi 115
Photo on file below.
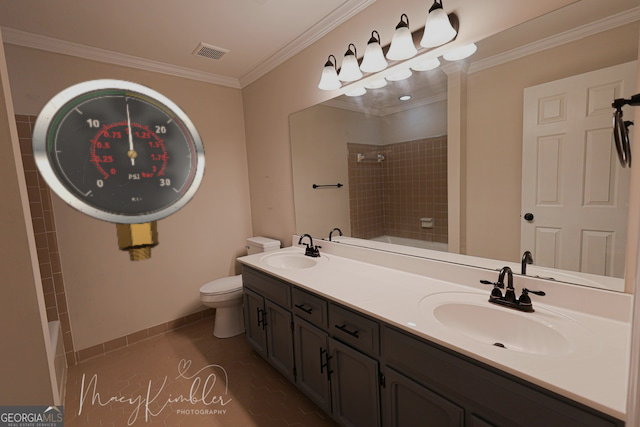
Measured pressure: psi 15
